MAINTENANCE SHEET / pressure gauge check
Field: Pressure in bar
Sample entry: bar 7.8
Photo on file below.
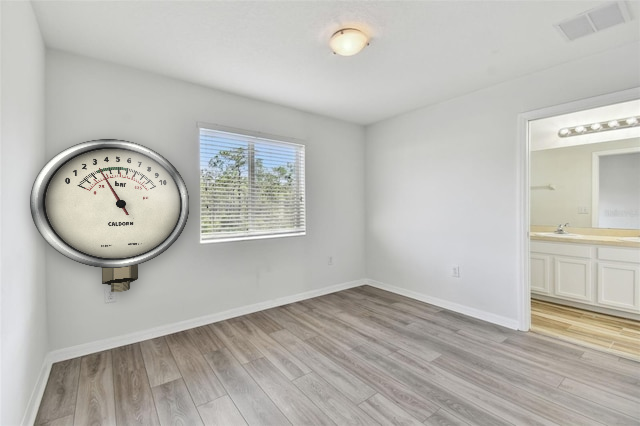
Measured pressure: bar 3
